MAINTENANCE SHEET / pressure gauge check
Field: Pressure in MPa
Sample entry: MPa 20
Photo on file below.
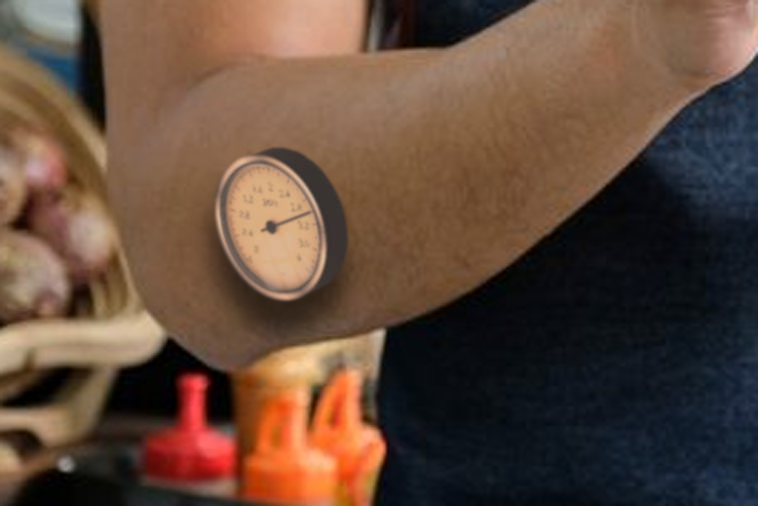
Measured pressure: MPa 3
